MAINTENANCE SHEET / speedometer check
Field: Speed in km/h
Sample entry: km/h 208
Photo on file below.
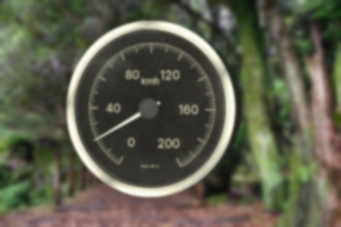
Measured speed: km/h 20
